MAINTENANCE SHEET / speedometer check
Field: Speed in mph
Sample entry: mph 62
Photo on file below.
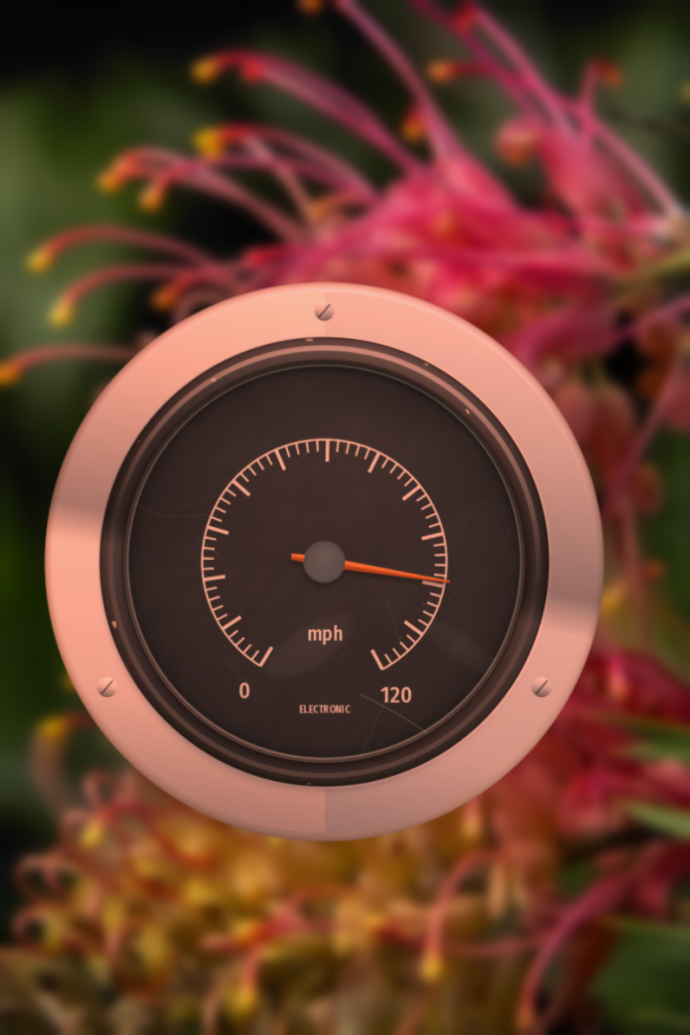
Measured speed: mph 99
